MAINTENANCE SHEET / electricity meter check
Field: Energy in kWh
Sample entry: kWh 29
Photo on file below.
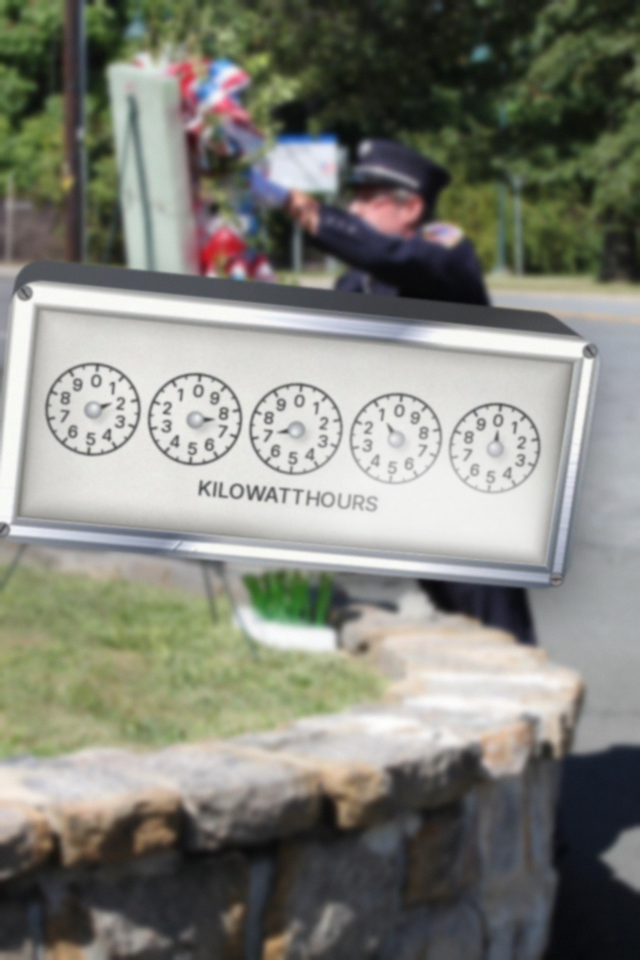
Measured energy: kWh 17710
